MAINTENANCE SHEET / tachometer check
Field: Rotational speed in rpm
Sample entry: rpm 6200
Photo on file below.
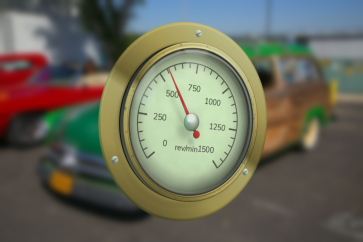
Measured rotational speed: rpm 550
